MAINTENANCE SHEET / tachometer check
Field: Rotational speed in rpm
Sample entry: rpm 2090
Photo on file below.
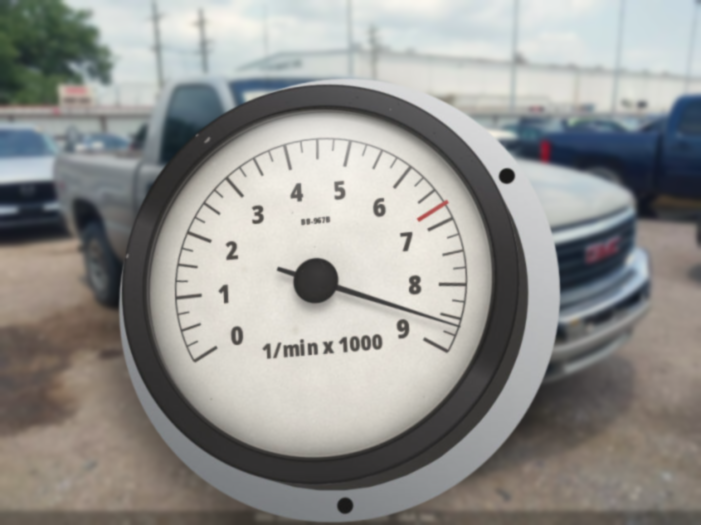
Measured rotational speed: rpm 8625
